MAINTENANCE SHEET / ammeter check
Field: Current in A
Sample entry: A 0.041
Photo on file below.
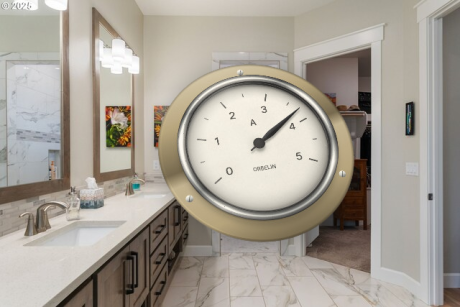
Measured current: A 3.75
